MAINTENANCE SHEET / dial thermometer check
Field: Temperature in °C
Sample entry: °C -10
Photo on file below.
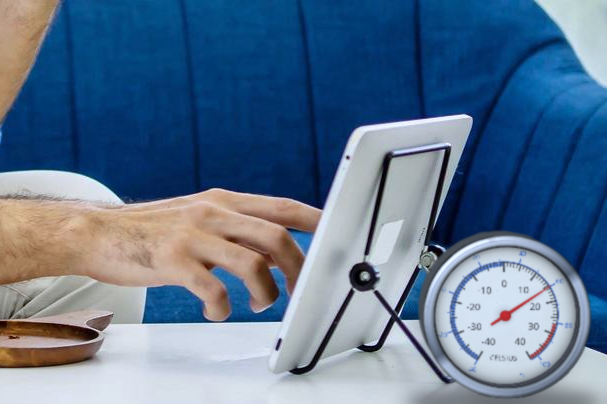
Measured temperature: °C 15
